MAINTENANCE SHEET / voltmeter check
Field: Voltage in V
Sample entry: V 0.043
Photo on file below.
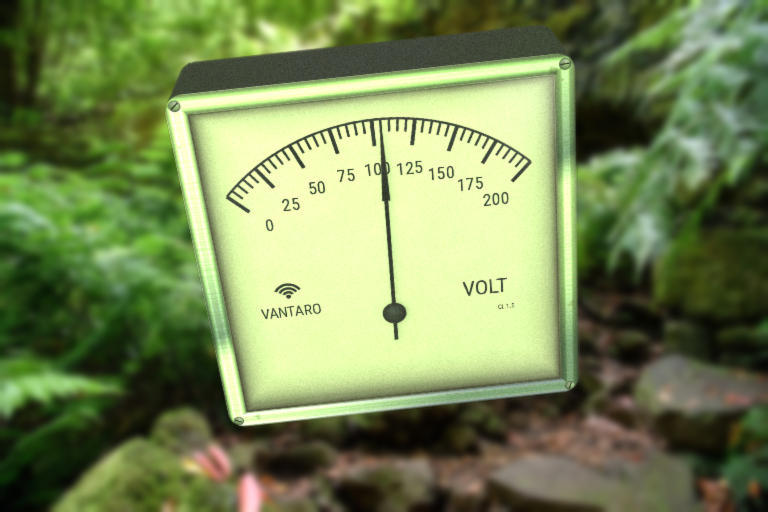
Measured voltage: V 105
